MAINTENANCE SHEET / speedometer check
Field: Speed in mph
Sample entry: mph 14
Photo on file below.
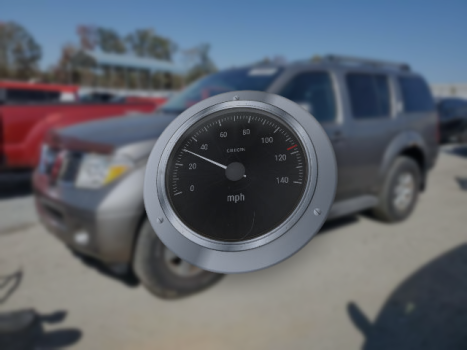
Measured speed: mph 30
